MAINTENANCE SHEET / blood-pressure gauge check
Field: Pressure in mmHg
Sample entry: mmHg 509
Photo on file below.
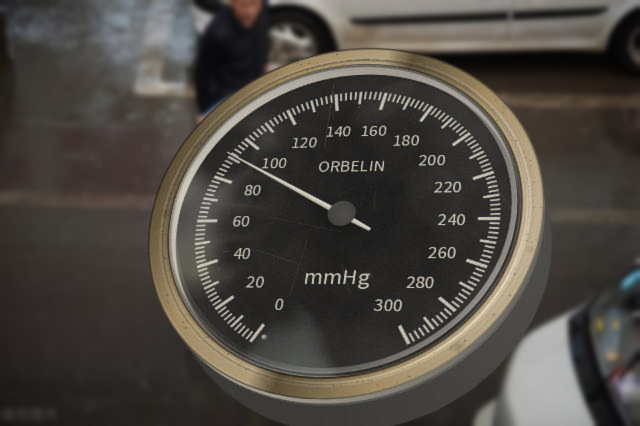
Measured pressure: mmHg 90
